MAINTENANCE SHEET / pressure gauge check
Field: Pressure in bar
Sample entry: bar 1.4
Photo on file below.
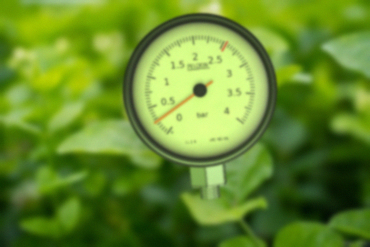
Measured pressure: bar 0.25
